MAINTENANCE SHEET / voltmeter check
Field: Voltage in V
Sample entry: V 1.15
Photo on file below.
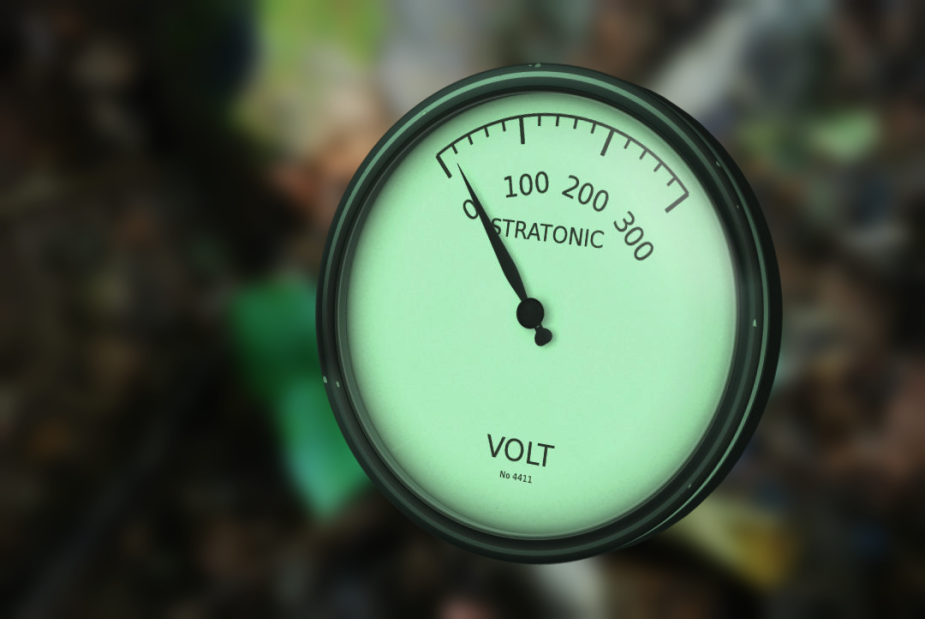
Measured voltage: V 20
